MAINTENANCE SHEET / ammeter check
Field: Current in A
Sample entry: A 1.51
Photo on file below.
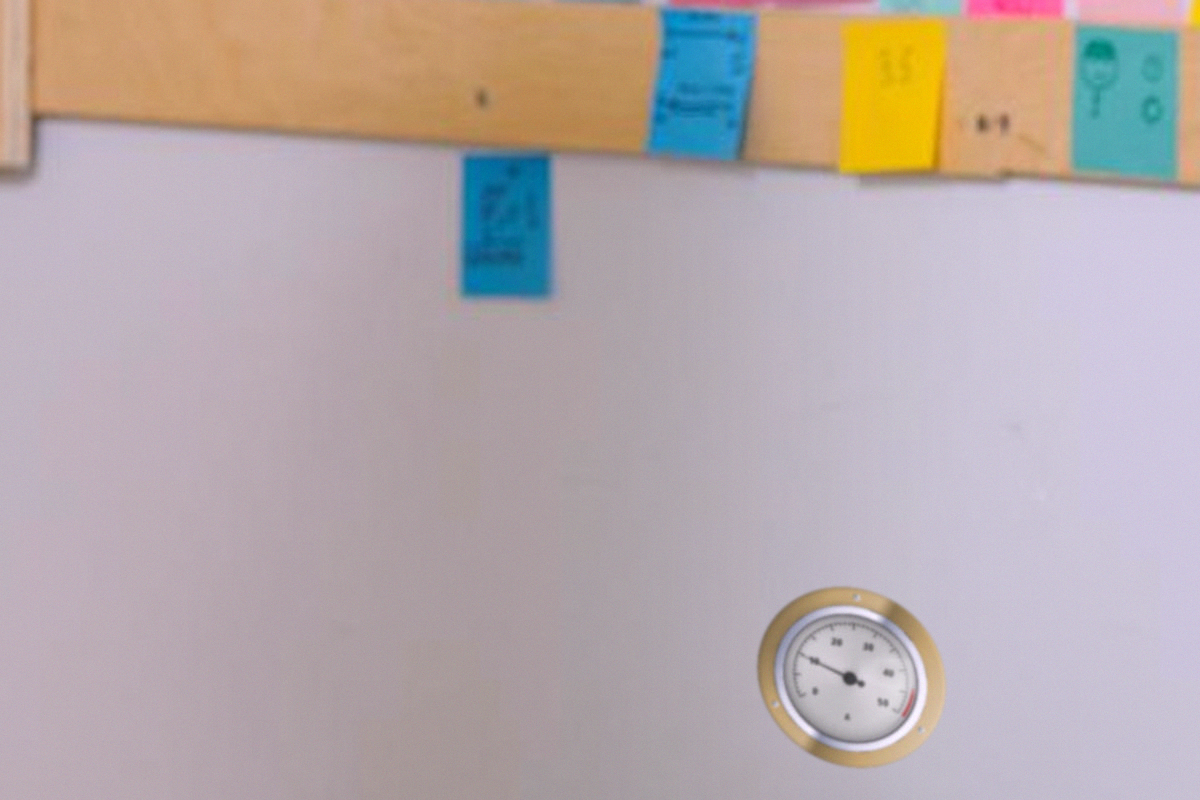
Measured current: A 10
